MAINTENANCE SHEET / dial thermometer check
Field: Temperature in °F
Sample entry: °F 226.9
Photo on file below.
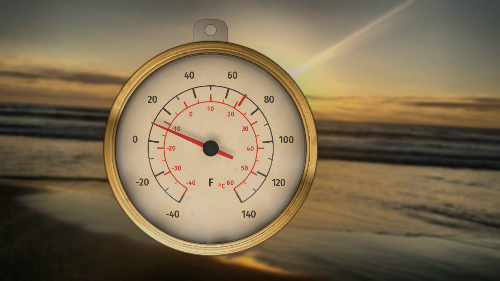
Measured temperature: °F 10
